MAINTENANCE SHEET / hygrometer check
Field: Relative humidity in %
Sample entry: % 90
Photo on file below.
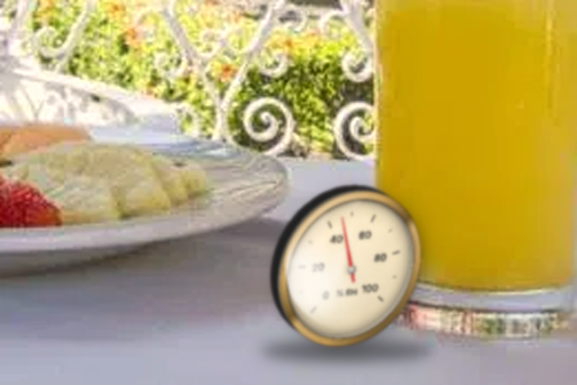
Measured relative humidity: % 45
